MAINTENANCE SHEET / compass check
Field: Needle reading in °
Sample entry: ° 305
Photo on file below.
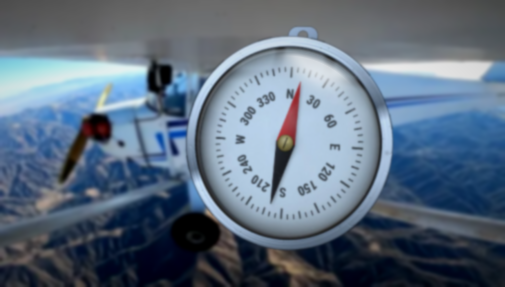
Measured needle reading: ° 10
